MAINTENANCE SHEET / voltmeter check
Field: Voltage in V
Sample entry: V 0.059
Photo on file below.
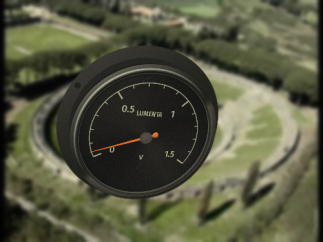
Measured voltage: V 0.05
